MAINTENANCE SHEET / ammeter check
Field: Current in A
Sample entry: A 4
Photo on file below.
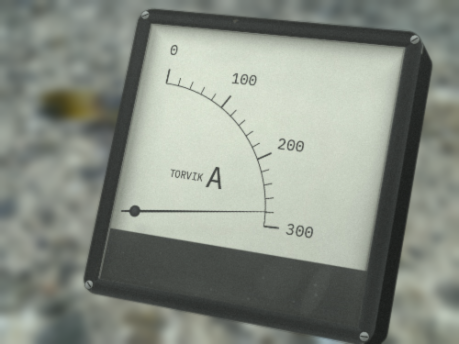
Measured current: A 280
